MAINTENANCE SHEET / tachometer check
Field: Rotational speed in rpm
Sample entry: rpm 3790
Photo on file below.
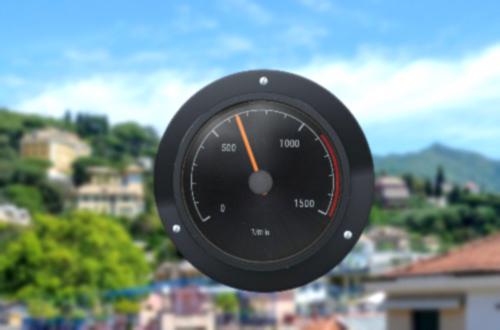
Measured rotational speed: rpm 650
